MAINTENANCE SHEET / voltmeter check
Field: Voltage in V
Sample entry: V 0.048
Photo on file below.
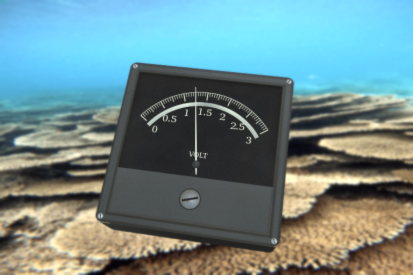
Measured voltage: V 1.25
